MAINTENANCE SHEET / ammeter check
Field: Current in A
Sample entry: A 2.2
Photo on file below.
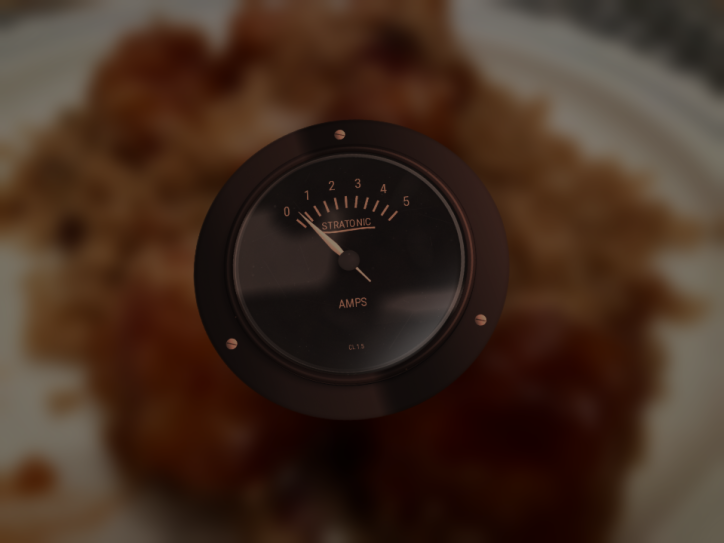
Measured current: A 0.25
